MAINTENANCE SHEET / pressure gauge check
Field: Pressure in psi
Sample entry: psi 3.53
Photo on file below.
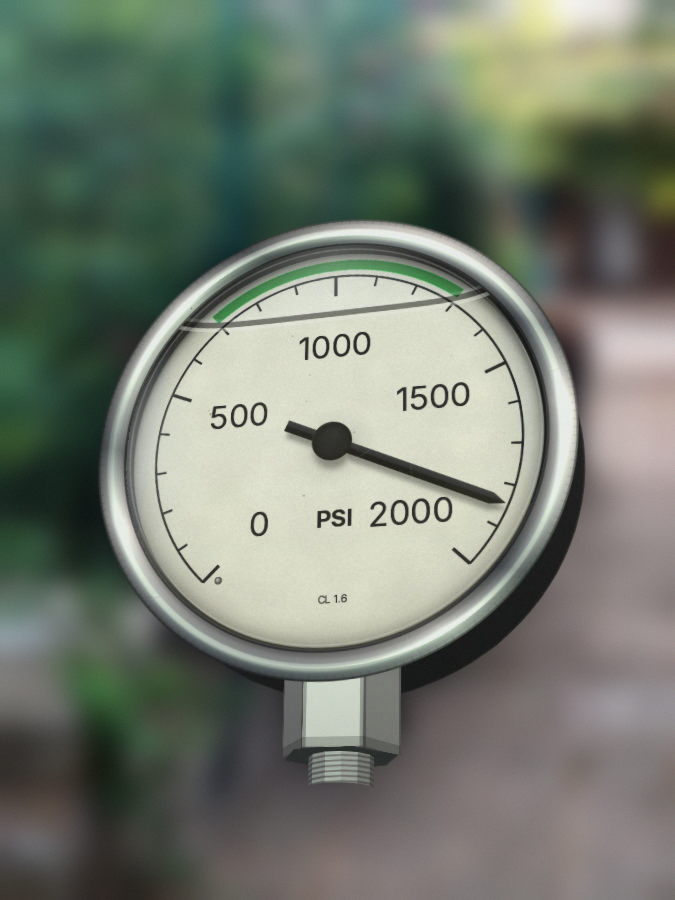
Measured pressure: psi 1850
